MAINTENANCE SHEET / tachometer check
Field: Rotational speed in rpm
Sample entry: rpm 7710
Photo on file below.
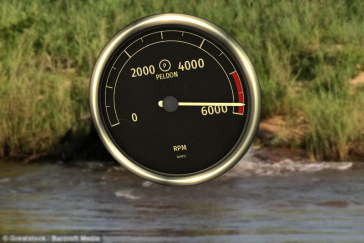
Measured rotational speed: rpm 5750
